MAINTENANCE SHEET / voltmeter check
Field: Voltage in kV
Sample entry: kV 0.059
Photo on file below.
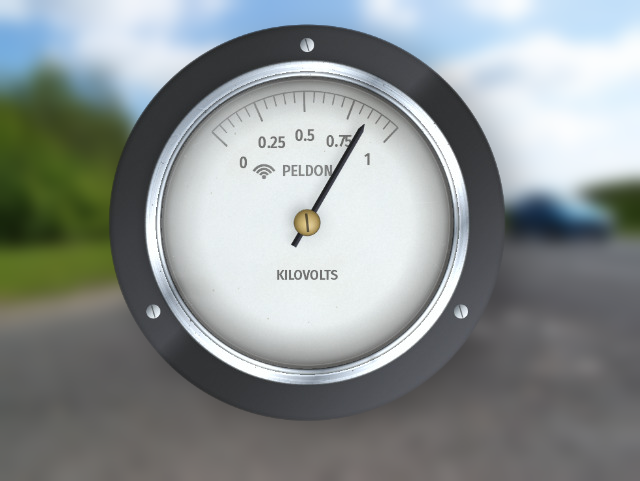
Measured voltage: kV 0.85
